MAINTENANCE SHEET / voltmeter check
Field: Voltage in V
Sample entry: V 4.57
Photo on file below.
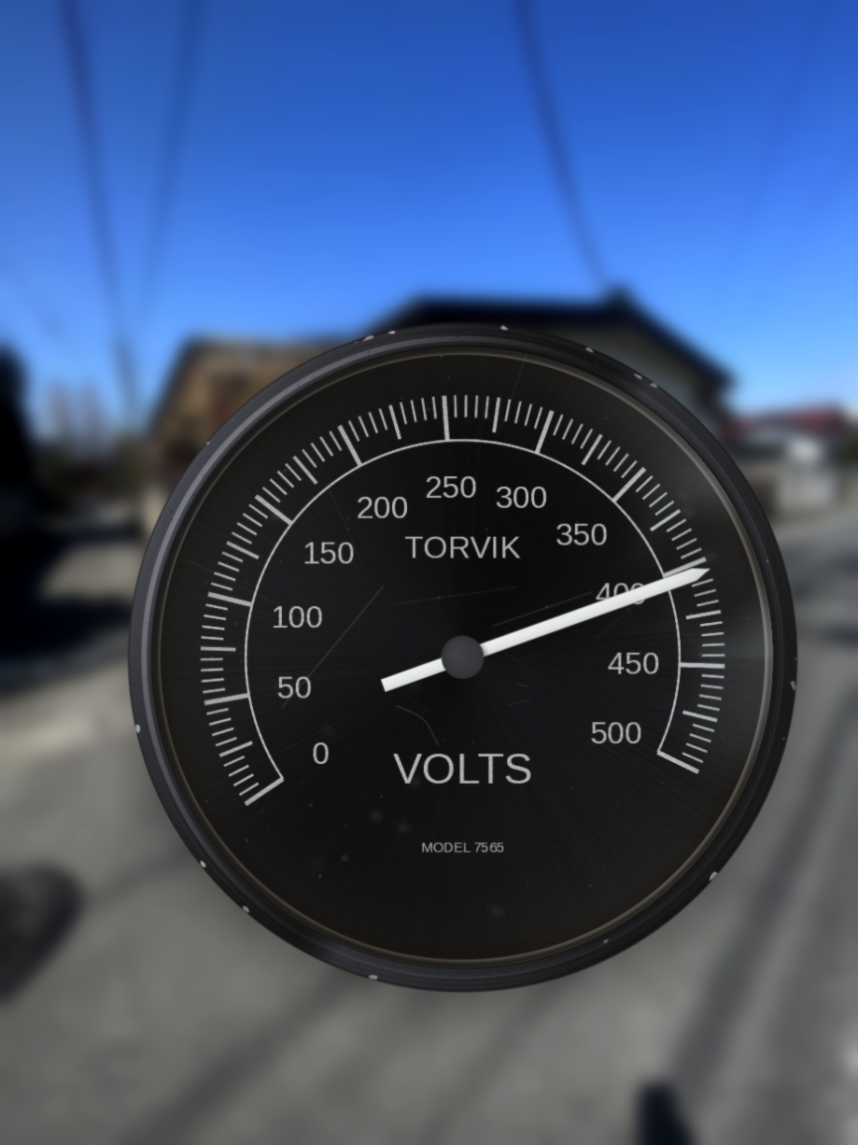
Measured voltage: V 405
